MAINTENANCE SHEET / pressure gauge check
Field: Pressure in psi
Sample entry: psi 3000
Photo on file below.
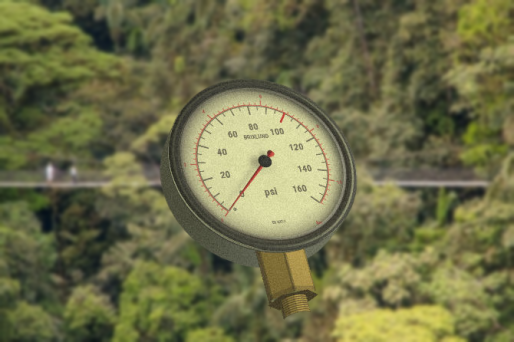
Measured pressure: psi 0
